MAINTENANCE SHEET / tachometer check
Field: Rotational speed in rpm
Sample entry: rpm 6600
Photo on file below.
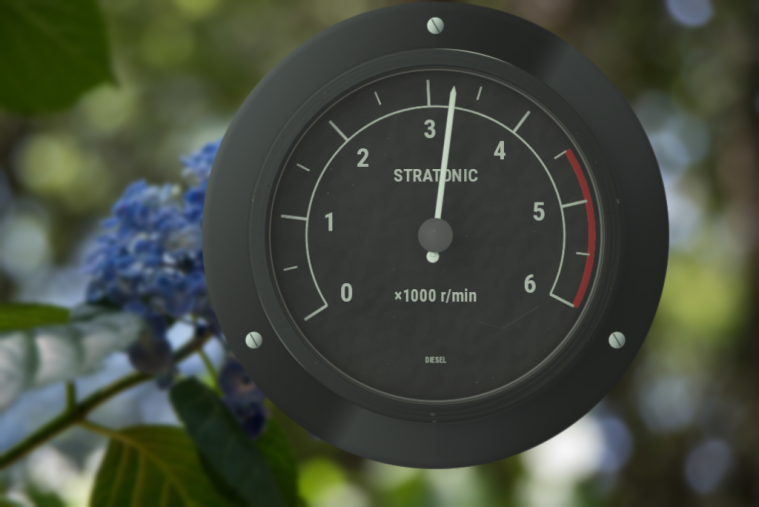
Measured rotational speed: rpm 3250
